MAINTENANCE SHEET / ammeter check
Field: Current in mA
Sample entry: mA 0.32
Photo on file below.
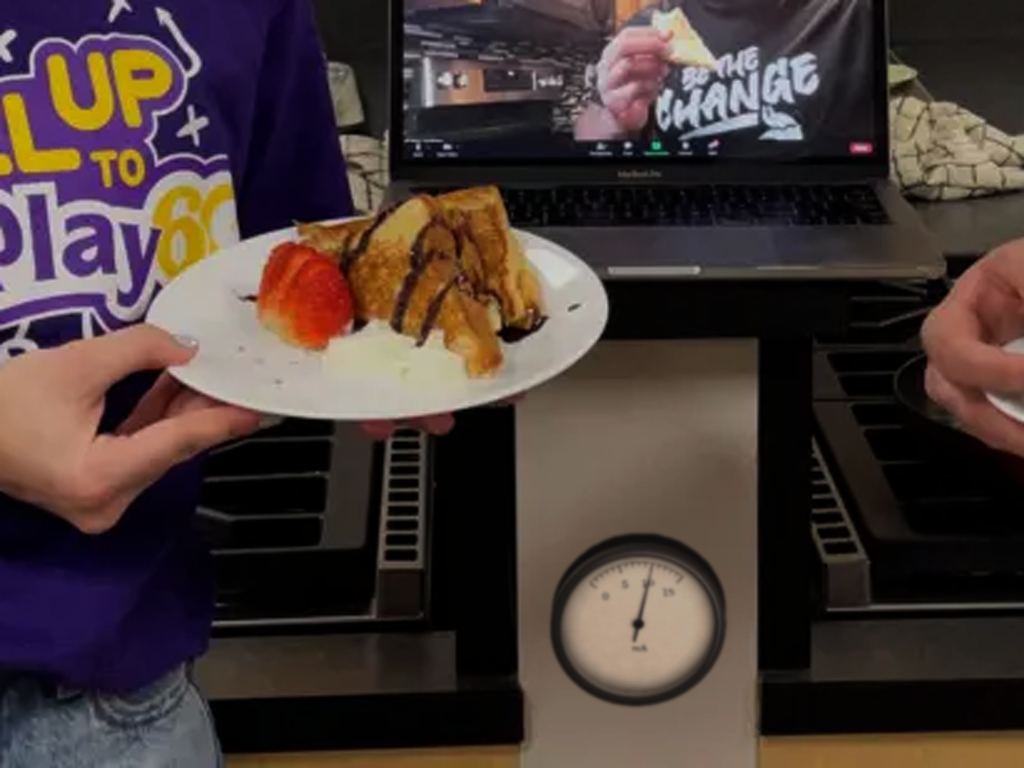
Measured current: mA 10
